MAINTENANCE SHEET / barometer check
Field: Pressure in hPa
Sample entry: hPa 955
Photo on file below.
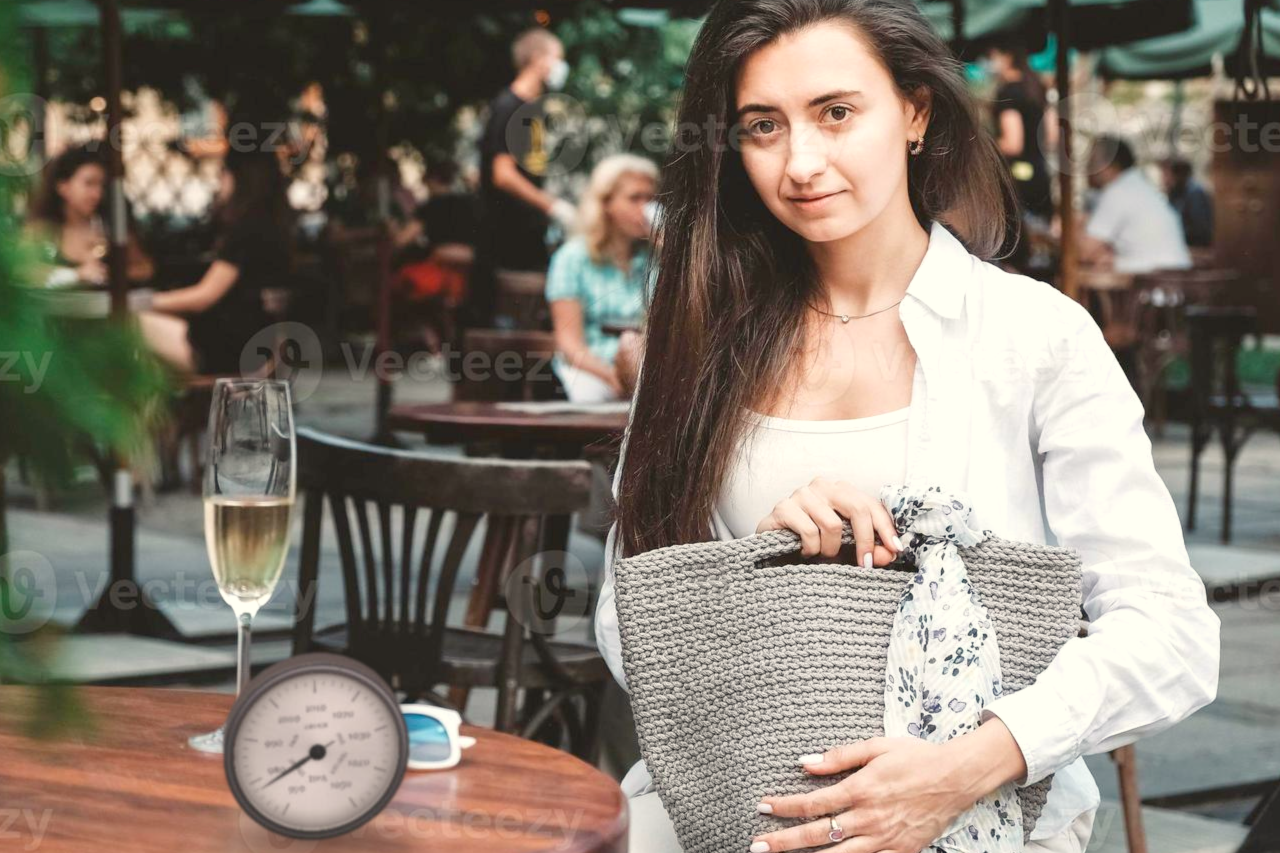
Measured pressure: hPa 978
